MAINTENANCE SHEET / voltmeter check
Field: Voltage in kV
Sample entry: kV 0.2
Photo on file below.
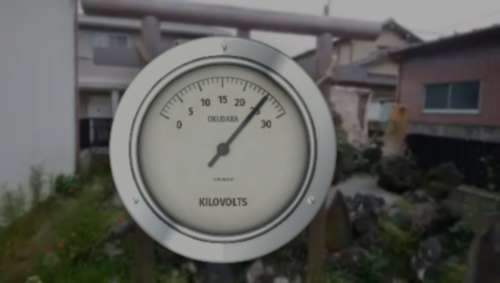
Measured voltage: kV 25
